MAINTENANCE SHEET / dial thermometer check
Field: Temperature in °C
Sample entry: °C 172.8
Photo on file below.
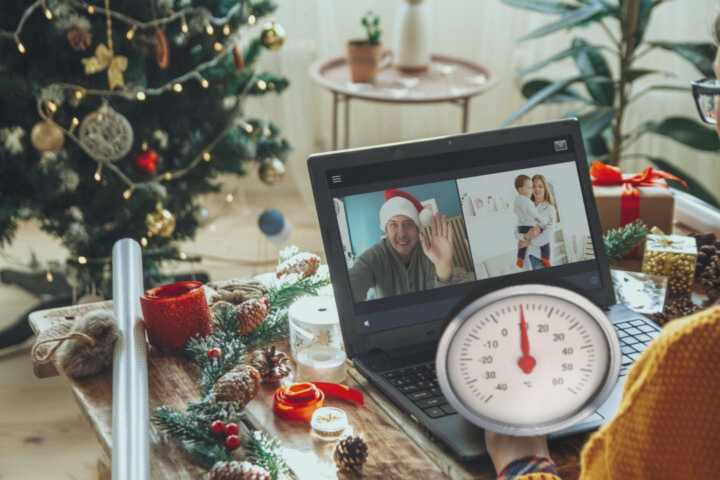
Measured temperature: °C 10
